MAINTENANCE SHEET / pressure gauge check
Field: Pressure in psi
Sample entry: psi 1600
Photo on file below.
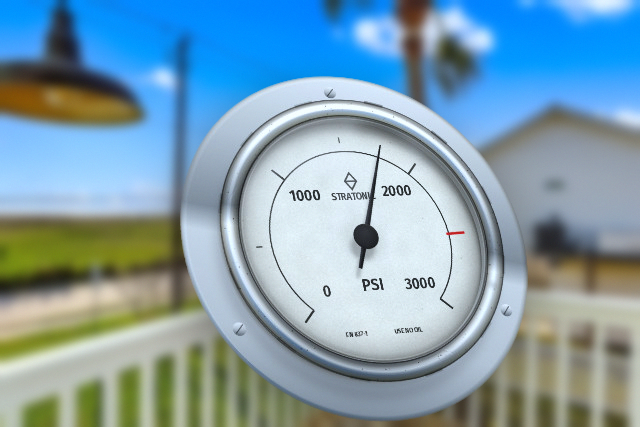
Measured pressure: psi 1750
